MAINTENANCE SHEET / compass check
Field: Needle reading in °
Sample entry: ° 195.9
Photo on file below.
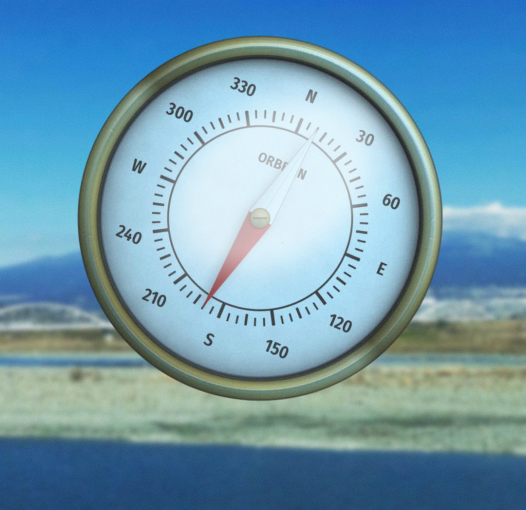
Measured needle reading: ° 190
